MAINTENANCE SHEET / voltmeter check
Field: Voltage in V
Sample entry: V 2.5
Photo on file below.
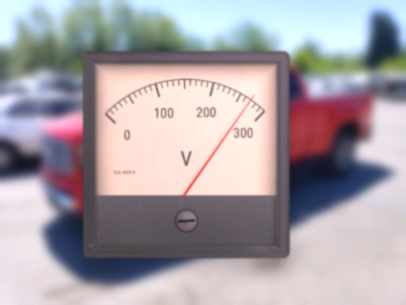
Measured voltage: V 270
